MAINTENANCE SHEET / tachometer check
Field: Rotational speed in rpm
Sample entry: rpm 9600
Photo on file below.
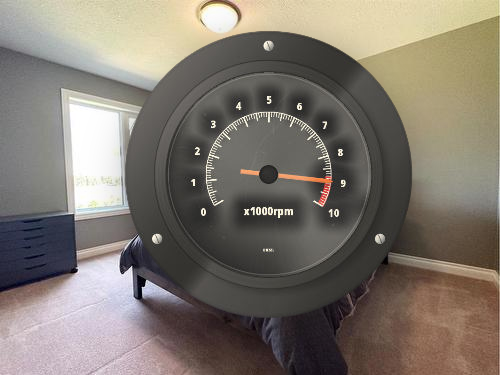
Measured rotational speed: rpm 9000
